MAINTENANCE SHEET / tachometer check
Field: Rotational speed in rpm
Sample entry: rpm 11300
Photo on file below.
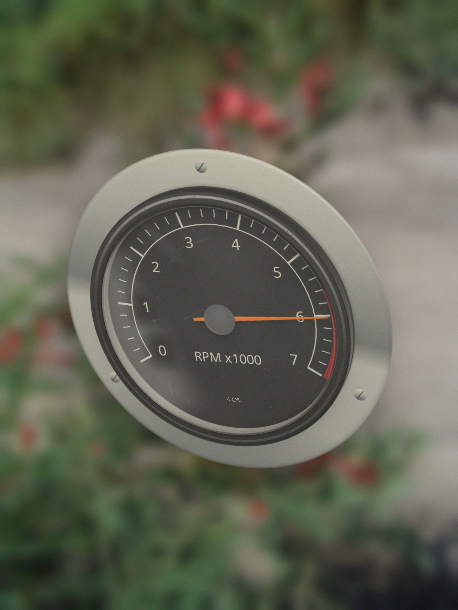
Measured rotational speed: rpm 6000
